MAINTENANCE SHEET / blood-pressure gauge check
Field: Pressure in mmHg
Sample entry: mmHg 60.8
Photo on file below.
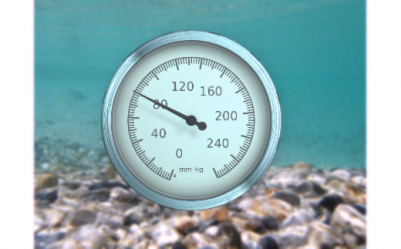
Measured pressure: mmHg 80
